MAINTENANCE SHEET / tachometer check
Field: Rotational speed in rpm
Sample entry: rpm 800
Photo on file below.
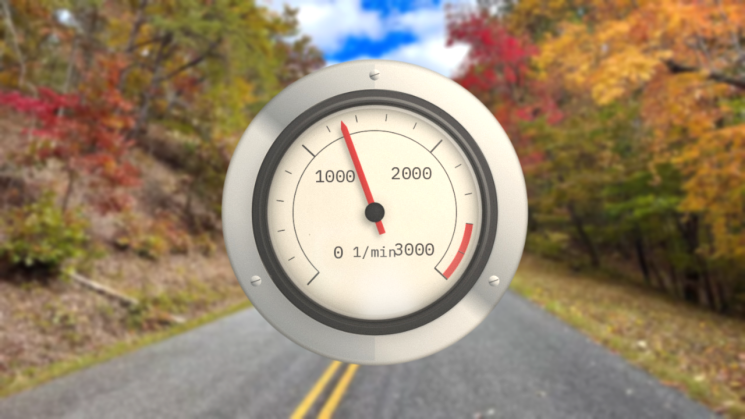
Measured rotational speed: rpm 1300
